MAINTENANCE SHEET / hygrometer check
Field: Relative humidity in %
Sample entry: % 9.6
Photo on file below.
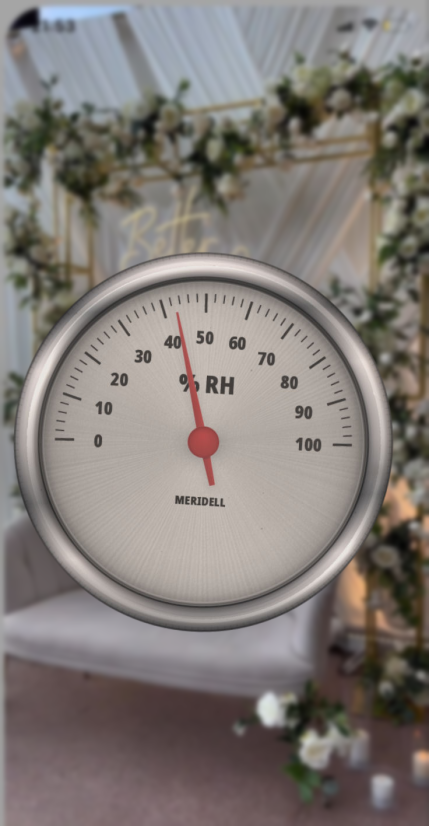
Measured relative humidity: % 43
